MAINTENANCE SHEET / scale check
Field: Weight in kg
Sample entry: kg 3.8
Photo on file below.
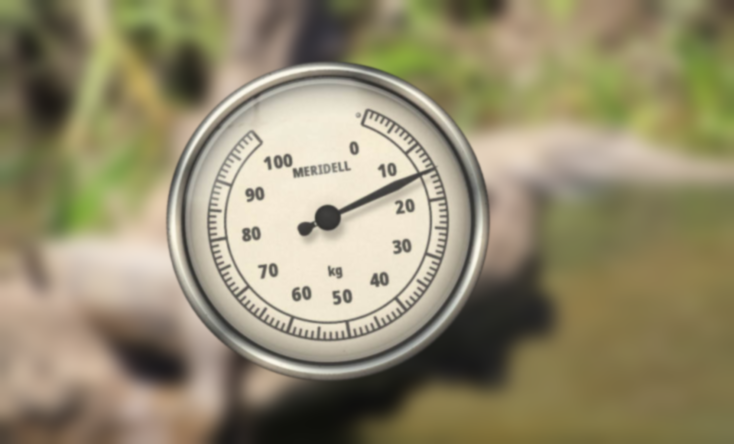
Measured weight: kg 15
